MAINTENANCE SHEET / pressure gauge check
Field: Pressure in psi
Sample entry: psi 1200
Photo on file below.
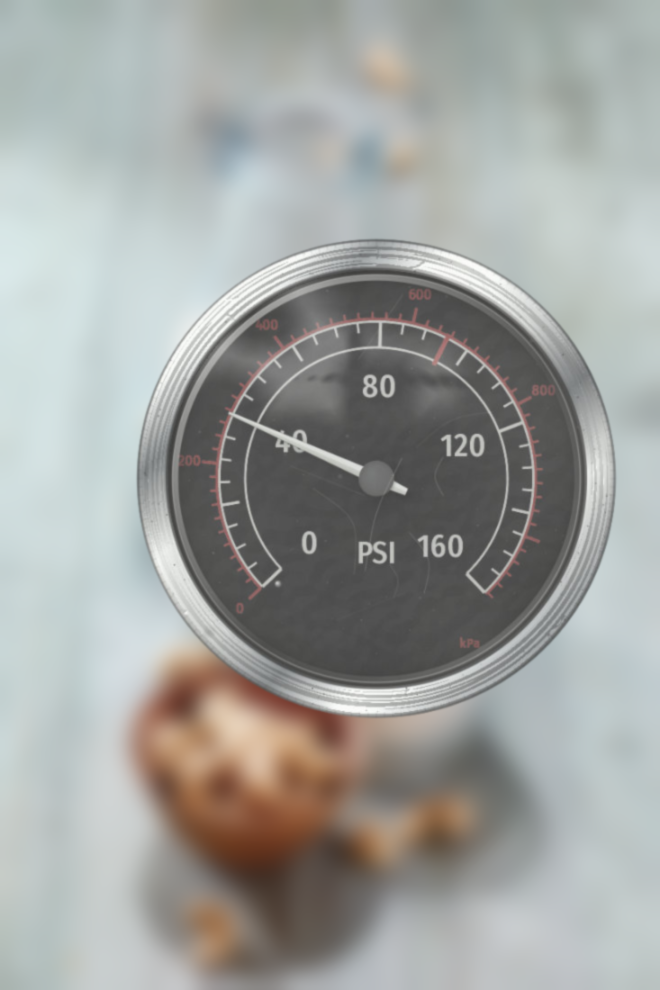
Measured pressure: psi 40
